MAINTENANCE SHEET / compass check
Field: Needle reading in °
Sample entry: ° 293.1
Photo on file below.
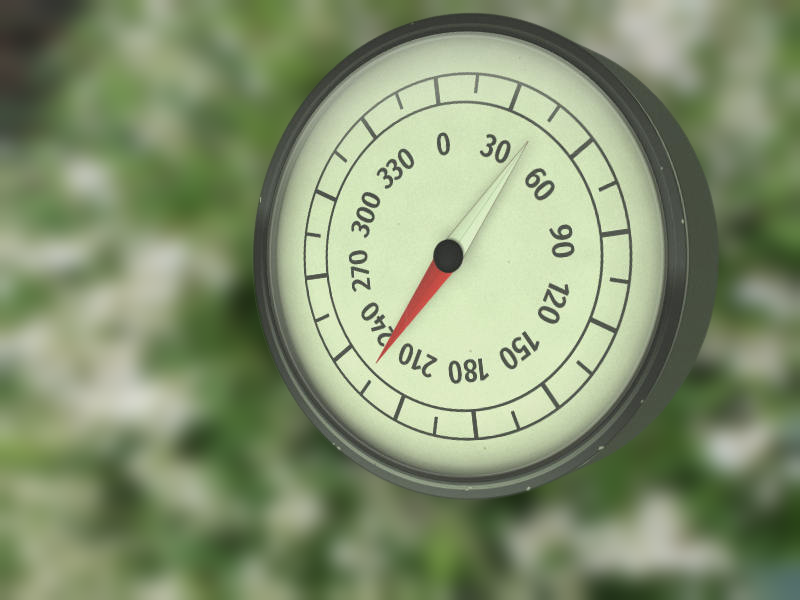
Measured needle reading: ° 225
